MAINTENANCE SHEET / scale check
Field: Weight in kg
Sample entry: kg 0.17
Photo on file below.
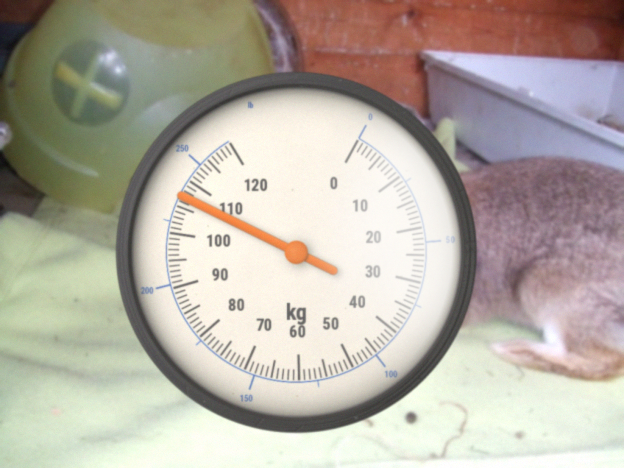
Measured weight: kg 107
